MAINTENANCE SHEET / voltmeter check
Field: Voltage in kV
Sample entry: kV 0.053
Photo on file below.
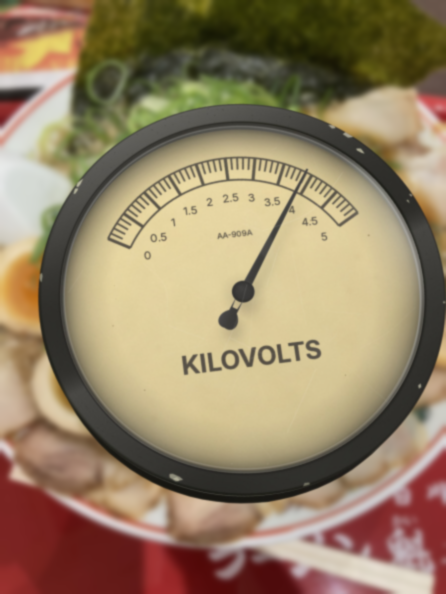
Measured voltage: kV 3.9
